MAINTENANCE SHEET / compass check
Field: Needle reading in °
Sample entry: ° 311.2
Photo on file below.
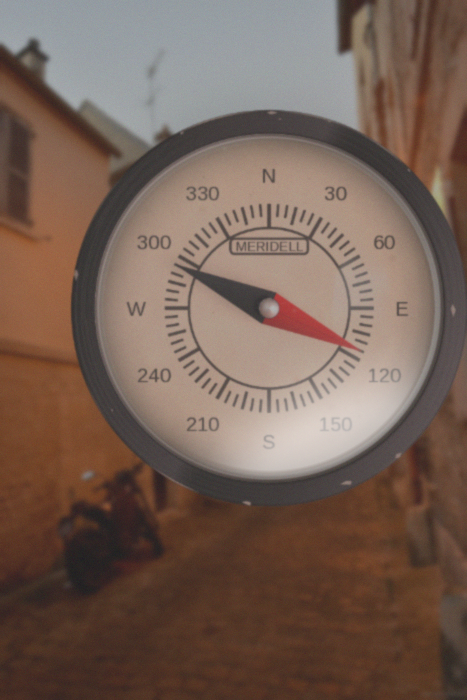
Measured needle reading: ° 115
